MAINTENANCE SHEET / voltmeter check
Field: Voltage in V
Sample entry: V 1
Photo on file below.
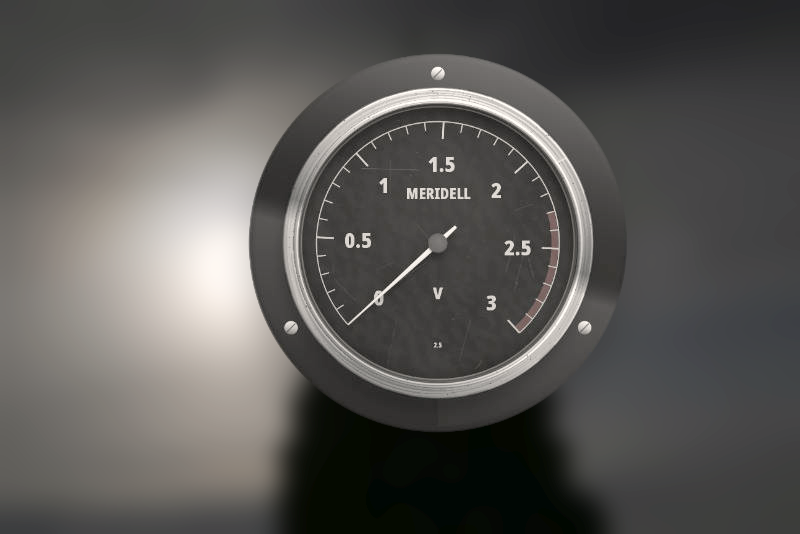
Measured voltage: V 0
